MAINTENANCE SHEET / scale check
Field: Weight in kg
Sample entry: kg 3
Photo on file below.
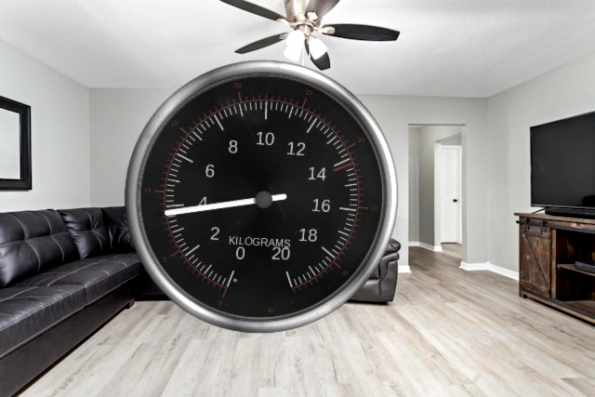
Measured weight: kg 3.8
